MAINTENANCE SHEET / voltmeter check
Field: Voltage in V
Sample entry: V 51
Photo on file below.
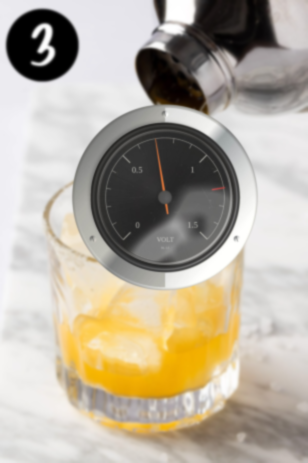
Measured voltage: V 0.7
